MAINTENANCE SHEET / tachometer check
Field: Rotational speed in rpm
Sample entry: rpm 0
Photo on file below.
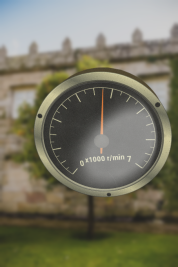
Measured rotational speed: rpm 3750
